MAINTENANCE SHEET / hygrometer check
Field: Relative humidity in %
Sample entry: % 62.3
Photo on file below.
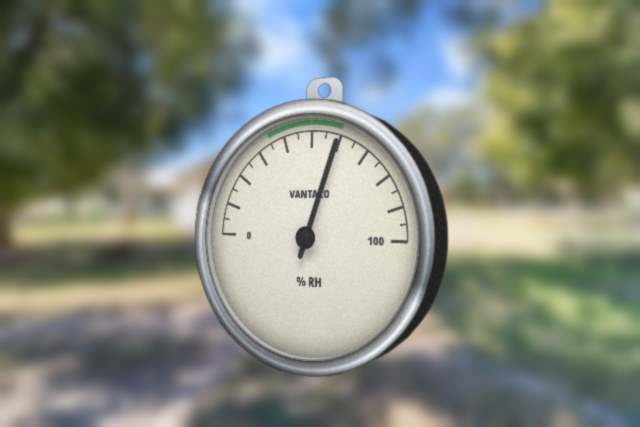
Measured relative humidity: % 60
